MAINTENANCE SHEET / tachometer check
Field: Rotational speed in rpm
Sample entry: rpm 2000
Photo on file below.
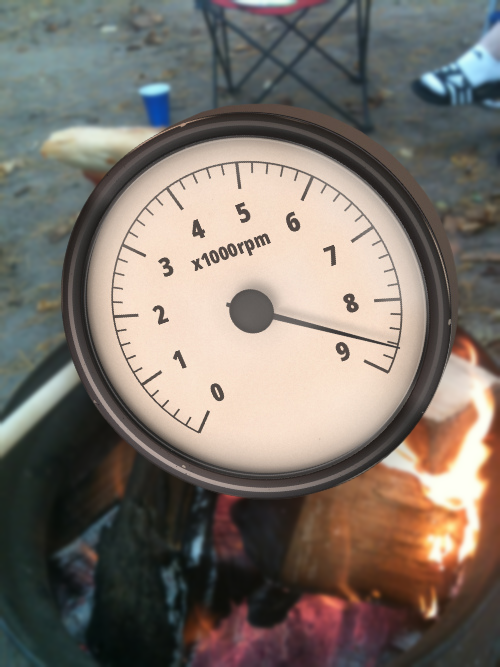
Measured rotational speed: rpm 8600
